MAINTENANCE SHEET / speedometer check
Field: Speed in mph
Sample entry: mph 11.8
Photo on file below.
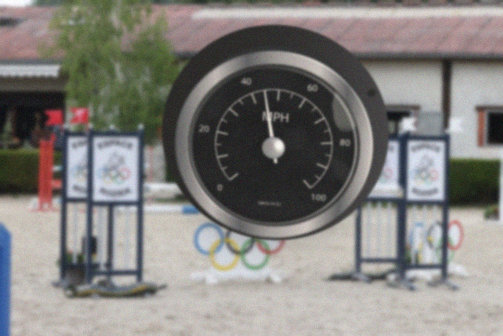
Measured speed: mph 45
